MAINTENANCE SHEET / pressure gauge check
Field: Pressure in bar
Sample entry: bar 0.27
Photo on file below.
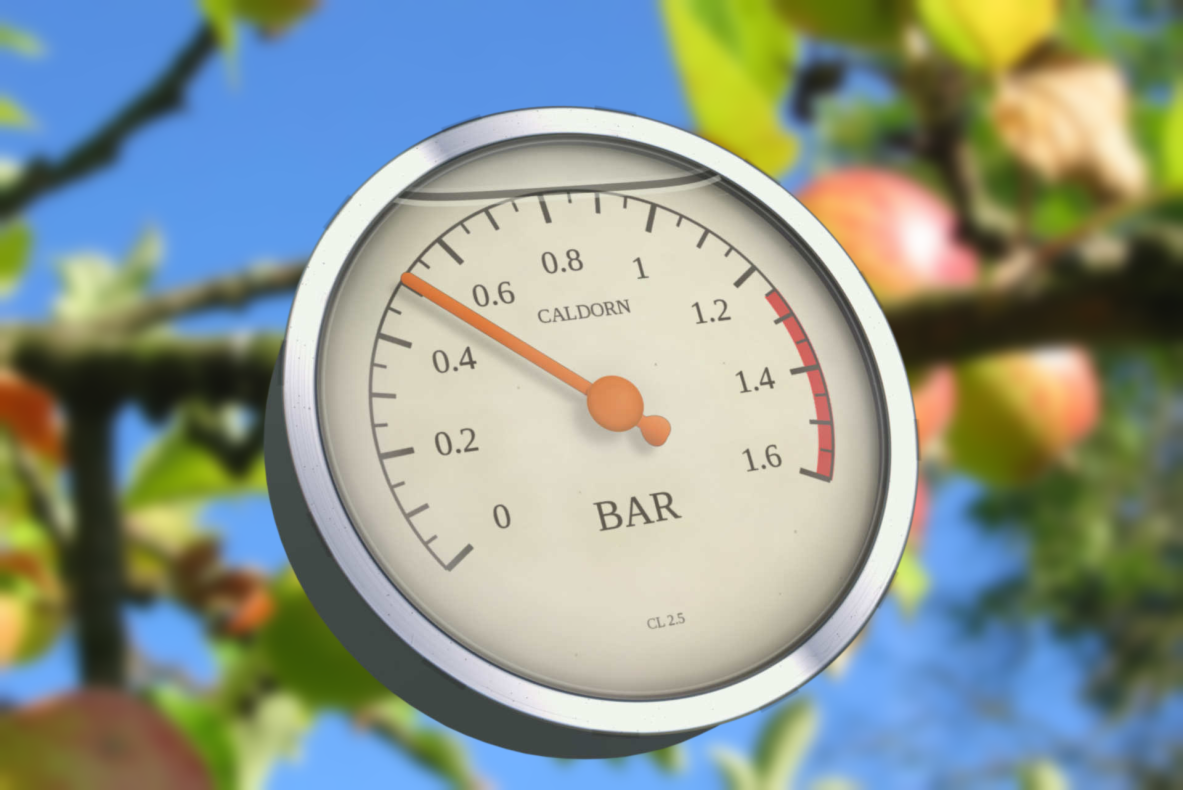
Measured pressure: bar 0.5
